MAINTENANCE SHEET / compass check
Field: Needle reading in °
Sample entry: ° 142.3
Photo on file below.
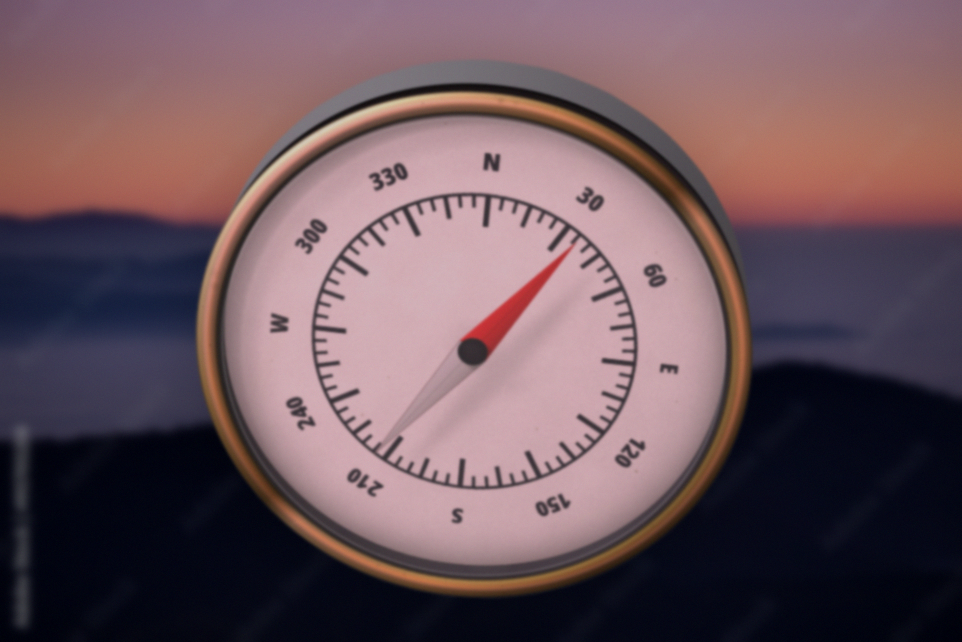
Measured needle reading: ° 35
